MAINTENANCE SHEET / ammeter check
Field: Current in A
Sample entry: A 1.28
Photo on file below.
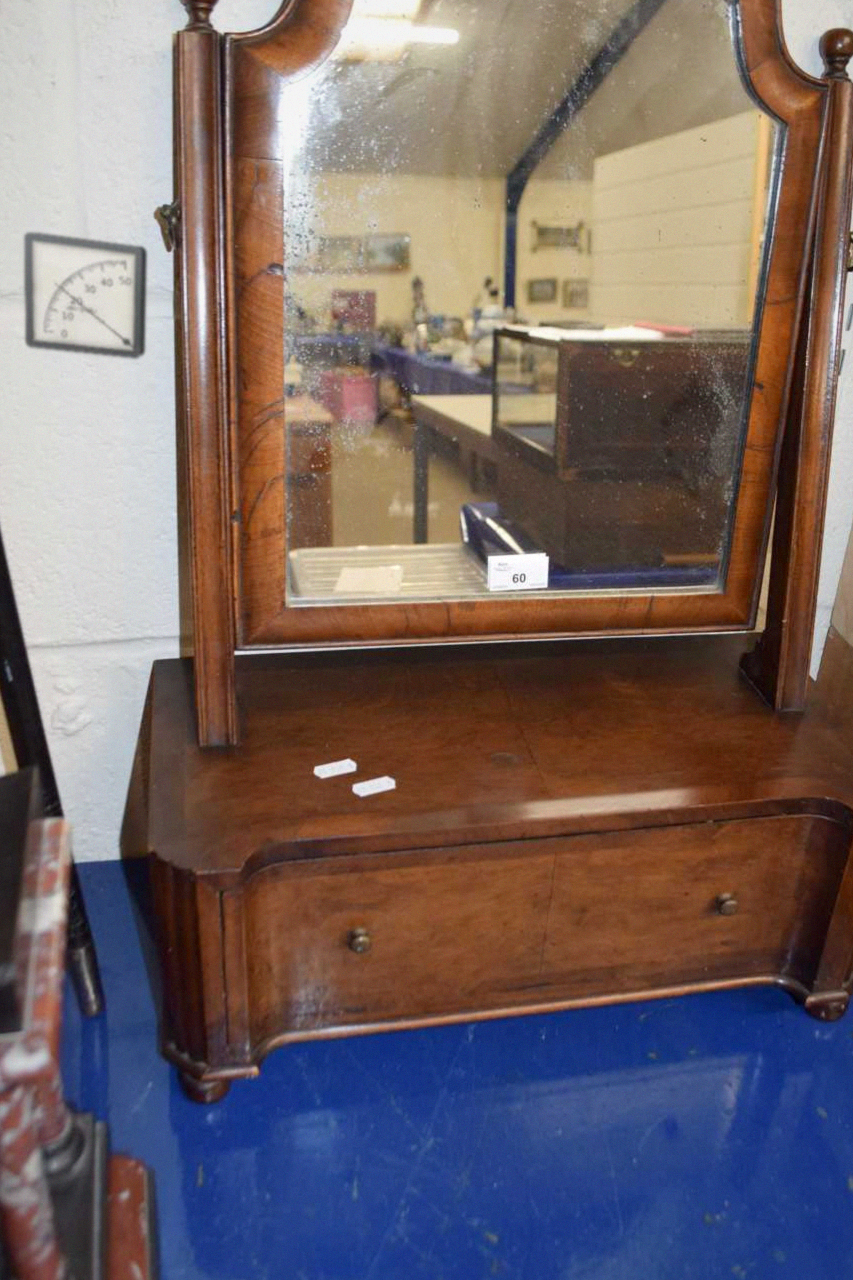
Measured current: A 20
